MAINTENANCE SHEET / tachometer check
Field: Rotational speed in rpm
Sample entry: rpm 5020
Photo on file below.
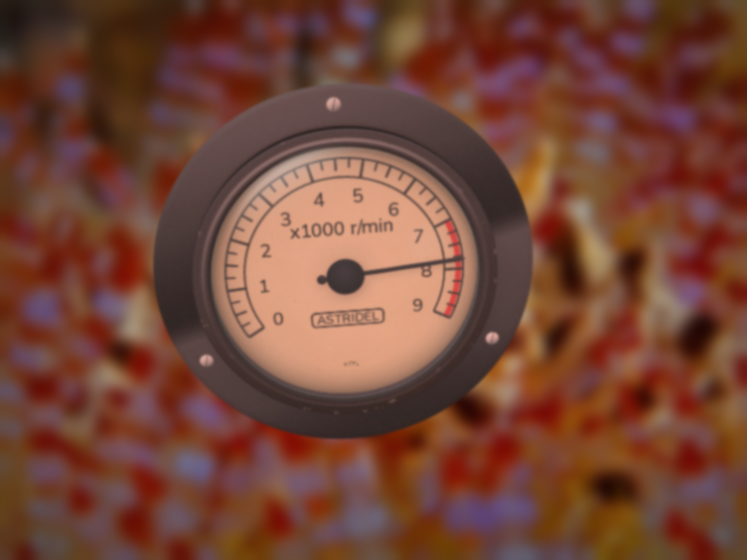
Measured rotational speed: rpm 7750
